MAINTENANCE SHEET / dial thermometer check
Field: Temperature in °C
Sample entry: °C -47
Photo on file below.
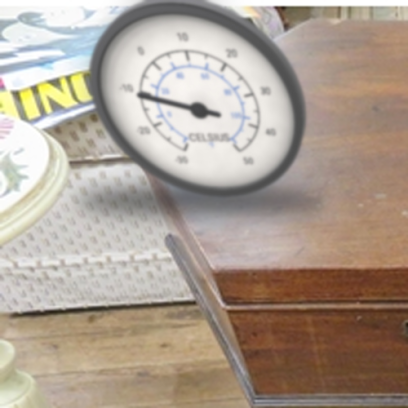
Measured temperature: °C -10
